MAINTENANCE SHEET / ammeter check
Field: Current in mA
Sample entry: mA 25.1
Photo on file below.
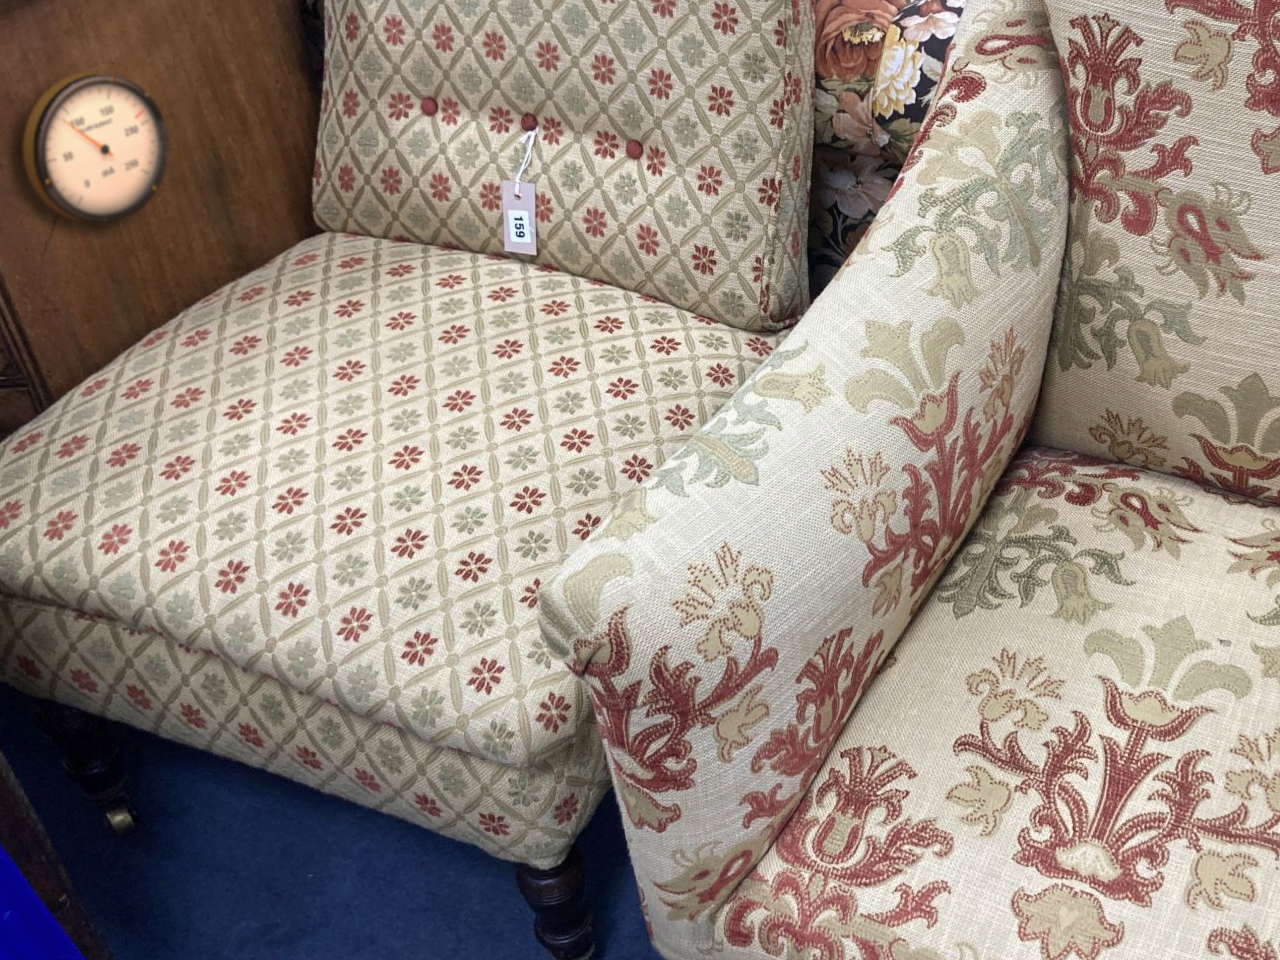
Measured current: mA 90
